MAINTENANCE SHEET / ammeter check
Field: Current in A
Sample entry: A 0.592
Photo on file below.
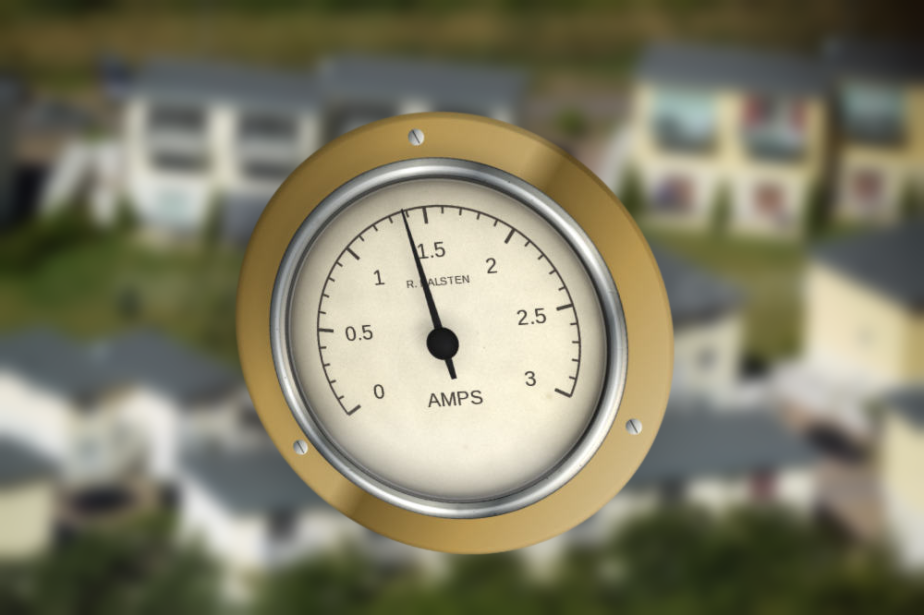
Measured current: A 1.4
